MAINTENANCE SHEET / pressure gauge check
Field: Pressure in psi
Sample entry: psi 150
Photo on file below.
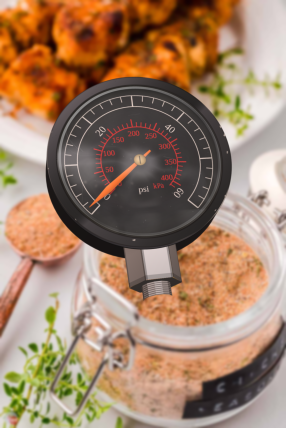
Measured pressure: psi 1
